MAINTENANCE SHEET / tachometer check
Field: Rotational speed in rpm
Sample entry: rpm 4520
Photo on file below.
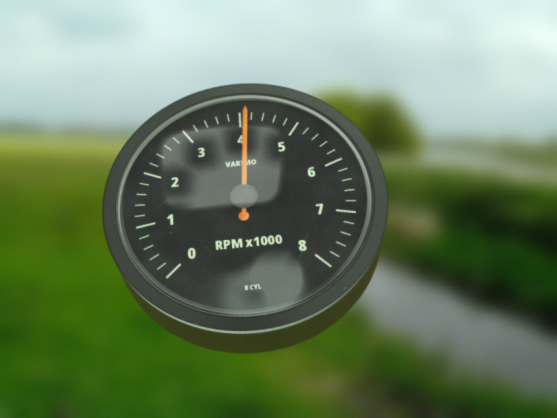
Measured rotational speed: rpm 4100
